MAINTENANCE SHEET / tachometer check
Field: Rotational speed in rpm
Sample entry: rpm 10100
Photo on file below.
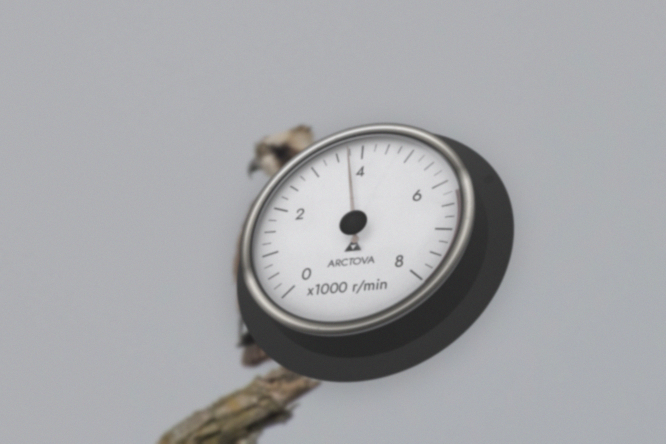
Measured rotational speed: rpm 3750
